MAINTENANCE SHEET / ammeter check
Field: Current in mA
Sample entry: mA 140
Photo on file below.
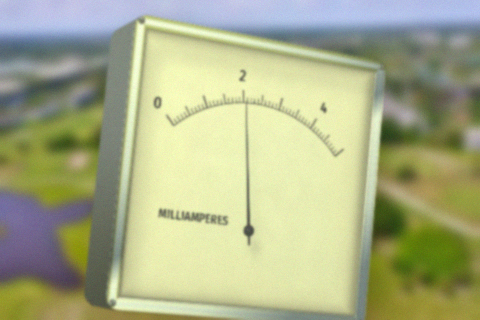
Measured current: mA 2
